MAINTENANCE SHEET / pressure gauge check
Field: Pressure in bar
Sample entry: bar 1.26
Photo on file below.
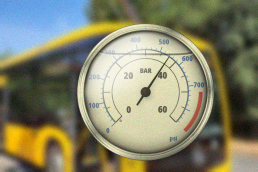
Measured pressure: bar 37.5
